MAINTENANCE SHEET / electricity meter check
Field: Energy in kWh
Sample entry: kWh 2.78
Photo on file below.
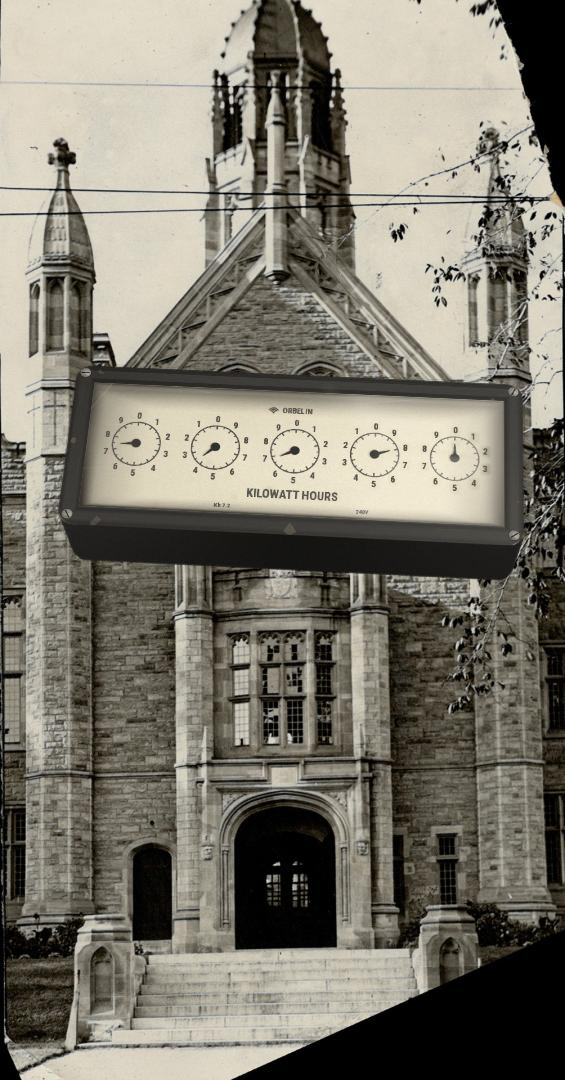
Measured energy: kWh 73680
